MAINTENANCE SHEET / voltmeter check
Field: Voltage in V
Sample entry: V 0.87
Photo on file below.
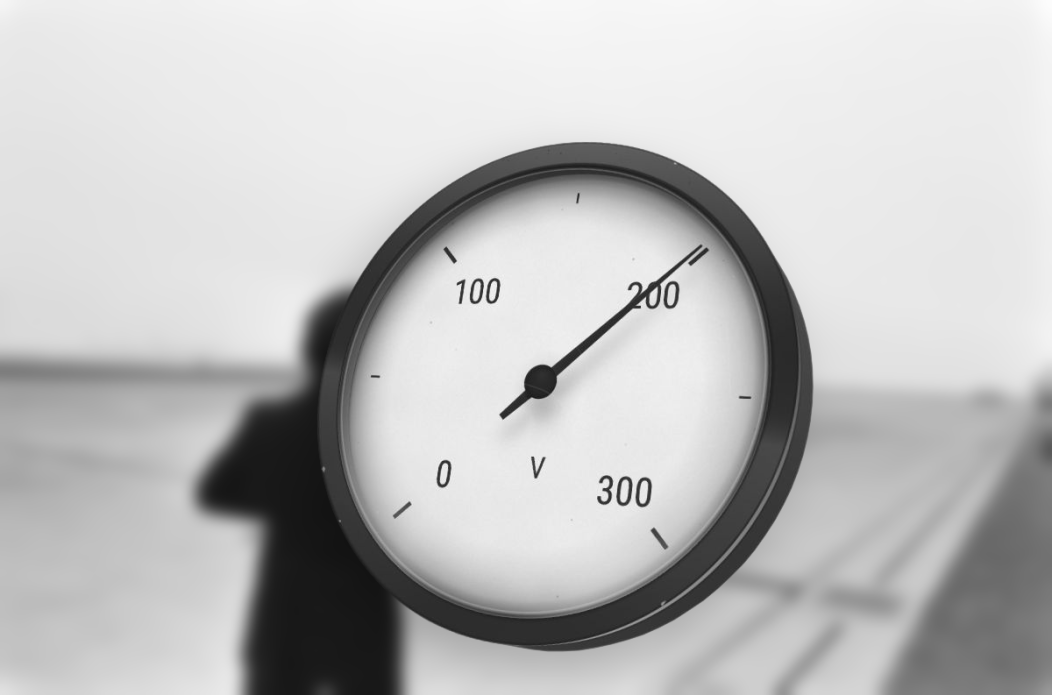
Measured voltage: V 200
